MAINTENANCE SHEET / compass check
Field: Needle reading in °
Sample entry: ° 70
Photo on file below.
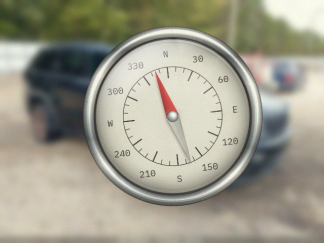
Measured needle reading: ° 345
